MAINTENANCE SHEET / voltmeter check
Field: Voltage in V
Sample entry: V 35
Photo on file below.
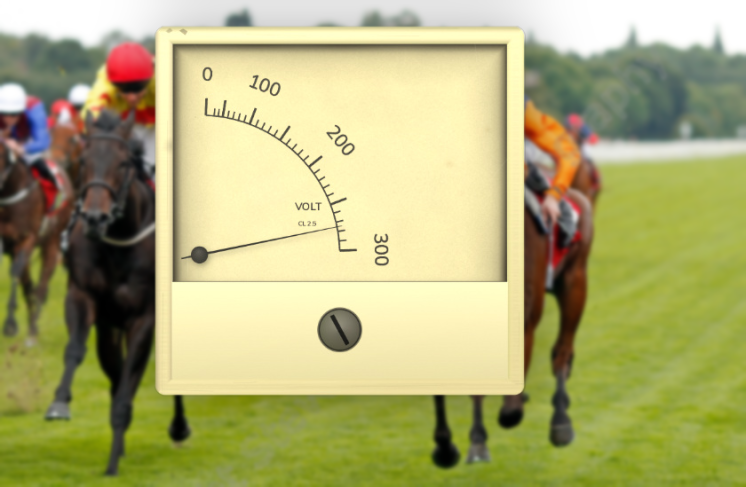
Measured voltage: V 275
